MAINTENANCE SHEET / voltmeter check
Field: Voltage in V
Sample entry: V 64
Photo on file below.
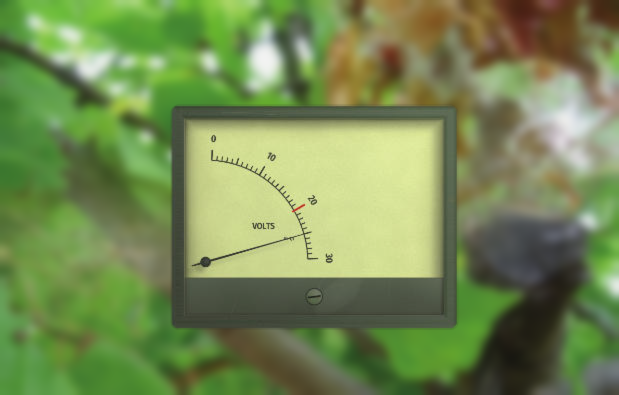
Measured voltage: V 25
